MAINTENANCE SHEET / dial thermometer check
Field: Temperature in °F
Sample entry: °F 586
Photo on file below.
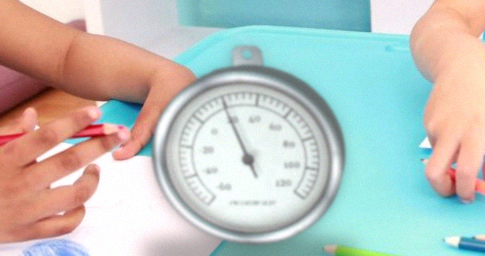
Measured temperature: °F 20
